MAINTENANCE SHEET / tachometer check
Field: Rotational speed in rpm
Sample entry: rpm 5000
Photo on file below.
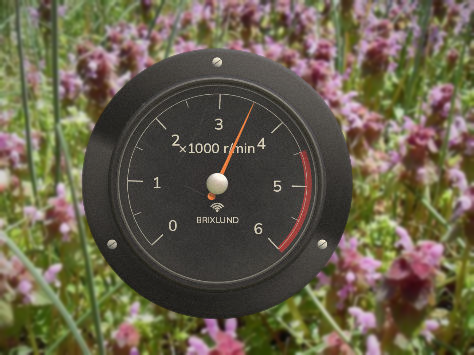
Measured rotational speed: rpm 3500
